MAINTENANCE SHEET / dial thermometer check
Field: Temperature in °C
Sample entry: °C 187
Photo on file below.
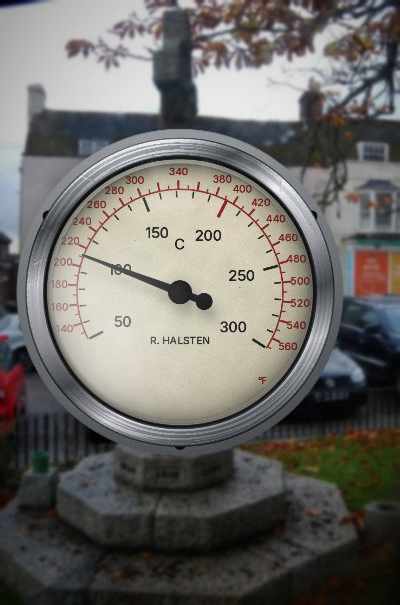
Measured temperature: °C 100
